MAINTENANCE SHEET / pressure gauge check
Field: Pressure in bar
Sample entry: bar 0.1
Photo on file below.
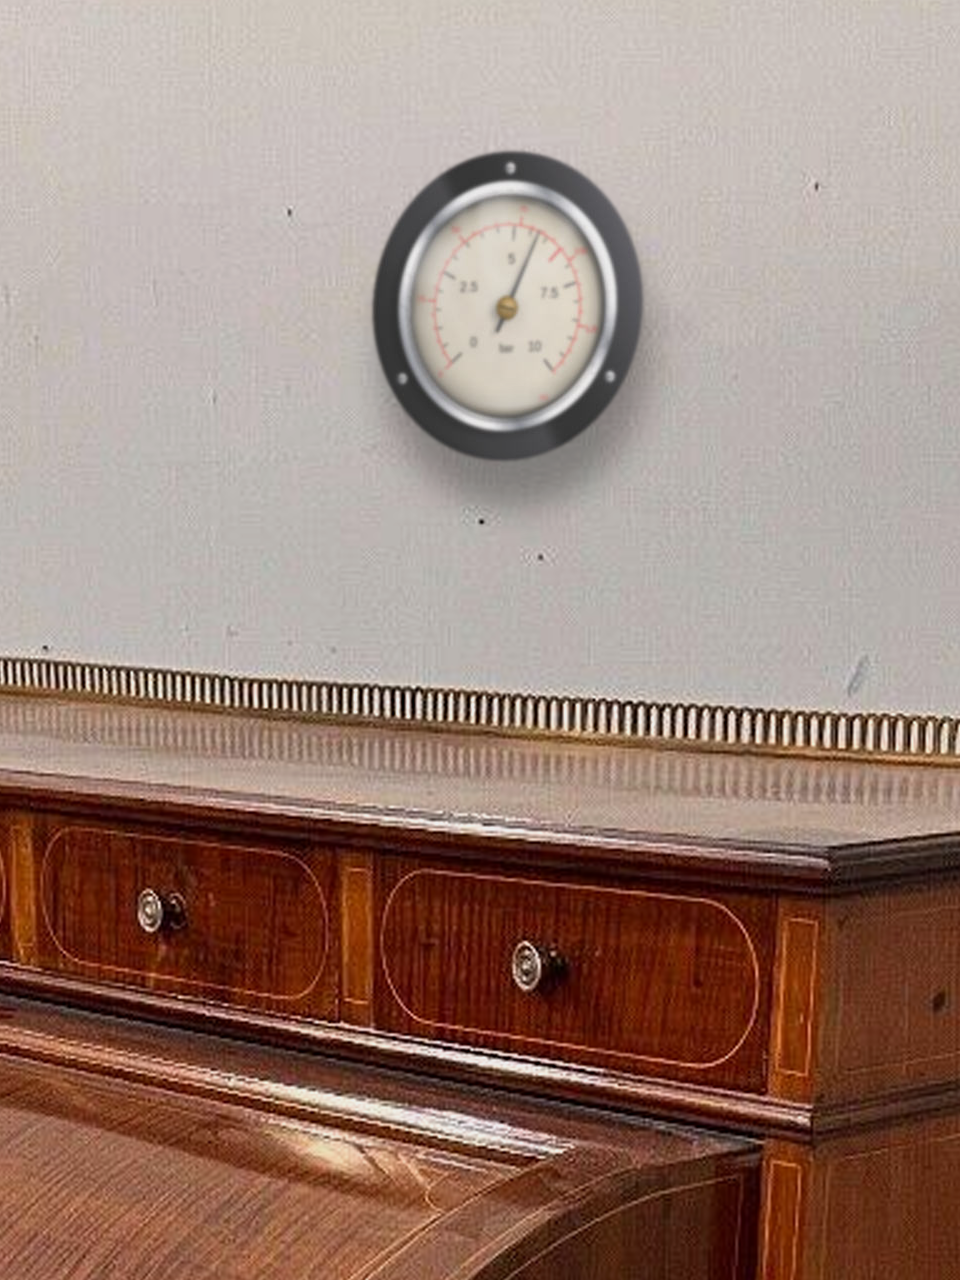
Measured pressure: bar 5.75
